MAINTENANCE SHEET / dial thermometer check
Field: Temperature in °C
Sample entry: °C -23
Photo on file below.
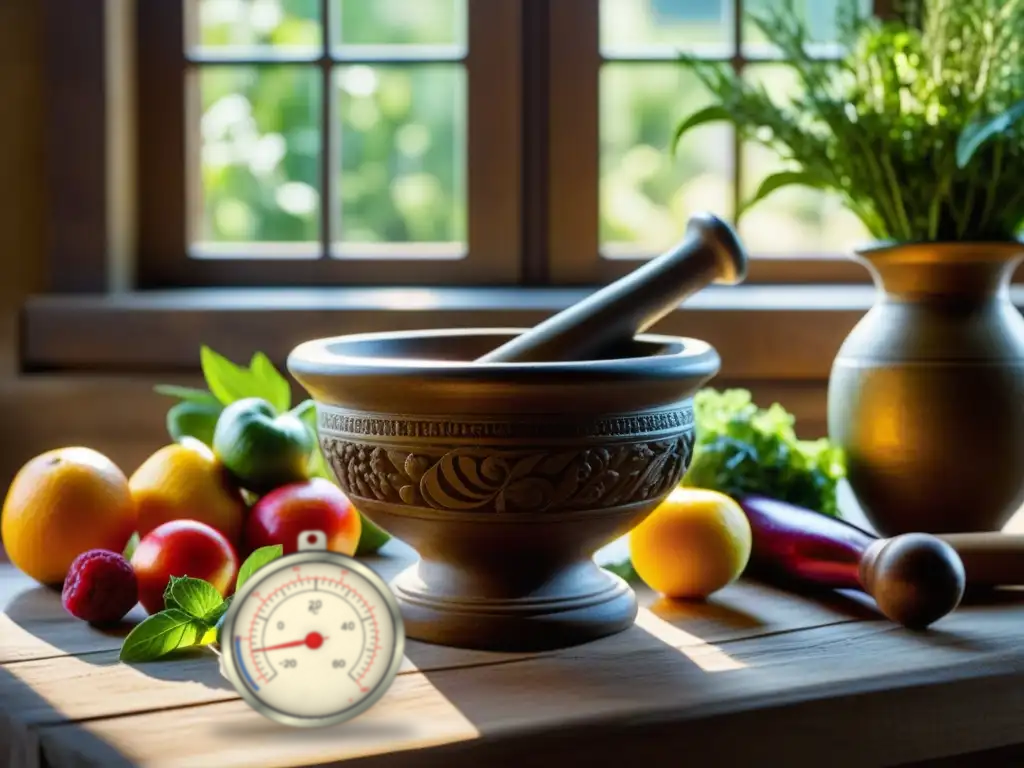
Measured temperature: °C -10
